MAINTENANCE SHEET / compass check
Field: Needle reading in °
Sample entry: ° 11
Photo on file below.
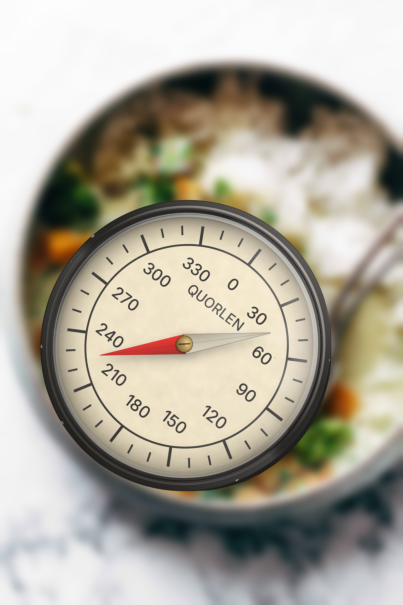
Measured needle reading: ° 225
